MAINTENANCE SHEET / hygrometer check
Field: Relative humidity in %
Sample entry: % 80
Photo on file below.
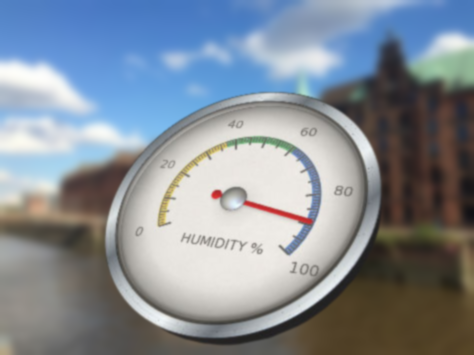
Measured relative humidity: % 90
